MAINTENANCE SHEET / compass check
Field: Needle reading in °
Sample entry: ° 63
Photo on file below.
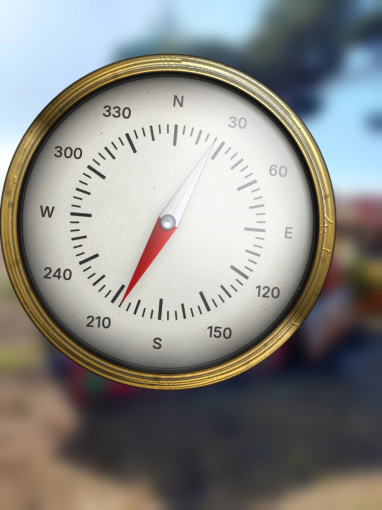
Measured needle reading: ° 205
